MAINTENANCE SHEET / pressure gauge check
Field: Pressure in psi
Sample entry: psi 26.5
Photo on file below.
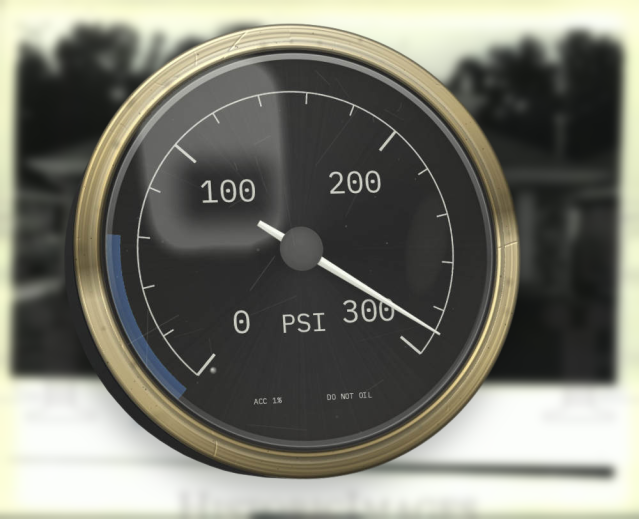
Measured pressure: psi 290
